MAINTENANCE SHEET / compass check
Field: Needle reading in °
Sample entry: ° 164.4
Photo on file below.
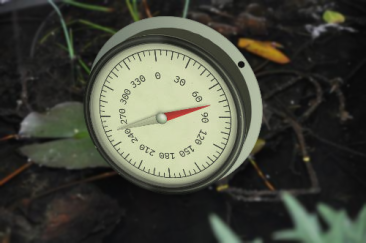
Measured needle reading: ° 75
